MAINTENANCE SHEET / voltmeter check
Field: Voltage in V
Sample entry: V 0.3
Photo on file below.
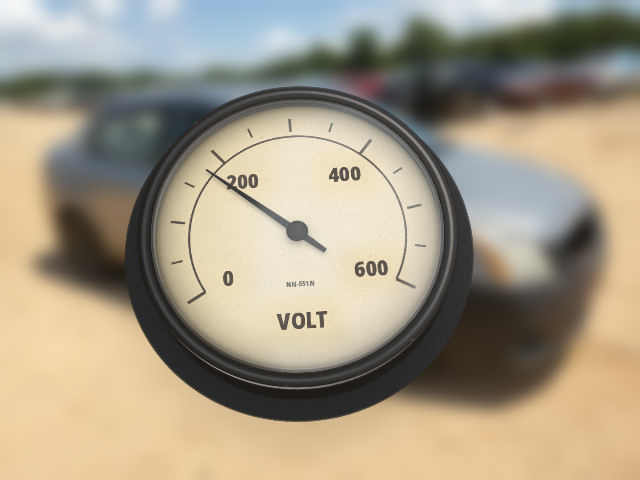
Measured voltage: V 175
